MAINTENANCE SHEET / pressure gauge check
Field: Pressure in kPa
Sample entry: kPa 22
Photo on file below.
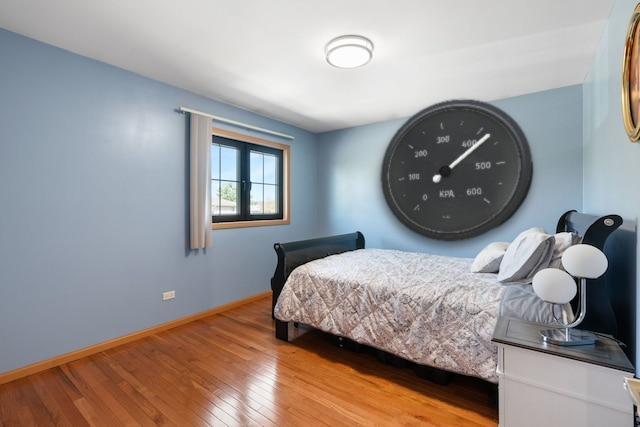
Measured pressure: kPa 425
